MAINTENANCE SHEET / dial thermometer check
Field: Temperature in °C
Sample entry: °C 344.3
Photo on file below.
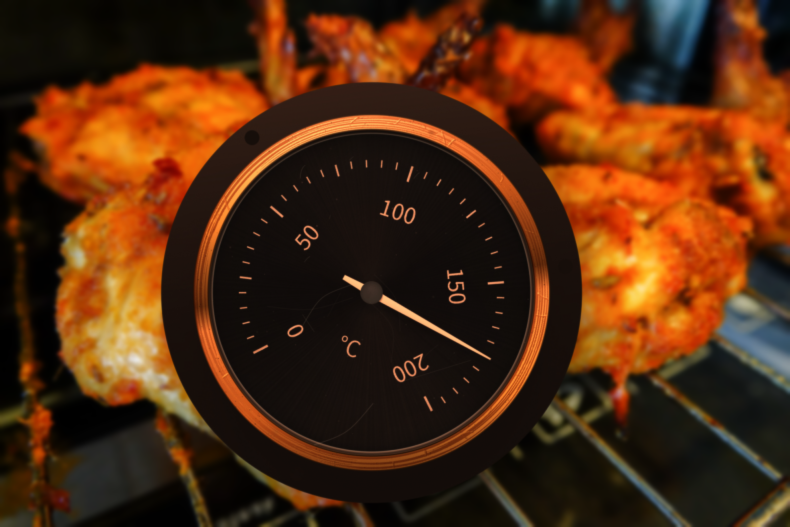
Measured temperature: °C 175
